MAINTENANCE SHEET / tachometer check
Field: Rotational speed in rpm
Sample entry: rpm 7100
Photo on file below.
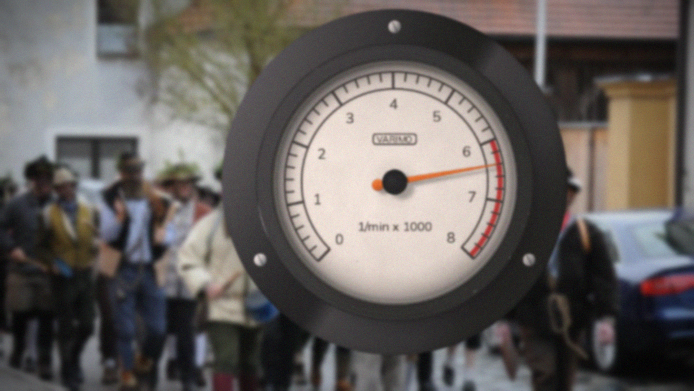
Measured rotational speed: rpm 6400
